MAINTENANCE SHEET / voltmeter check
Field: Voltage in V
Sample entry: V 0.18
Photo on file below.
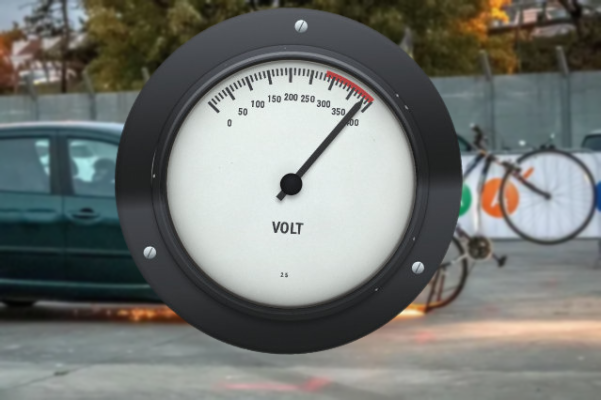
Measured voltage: V 380
